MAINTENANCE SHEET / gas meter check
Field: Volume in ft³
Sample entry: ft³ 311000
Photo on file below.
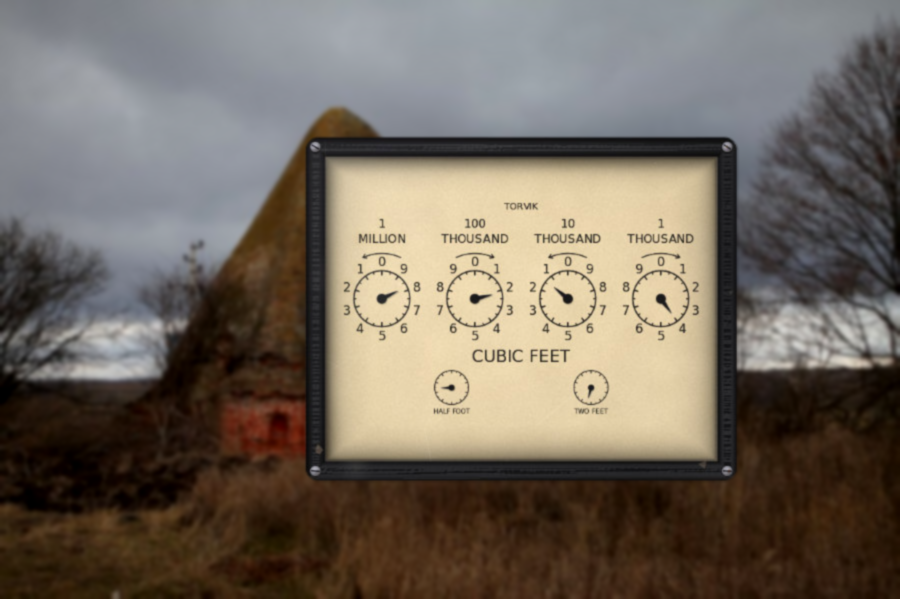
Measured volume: ft³ 821400
